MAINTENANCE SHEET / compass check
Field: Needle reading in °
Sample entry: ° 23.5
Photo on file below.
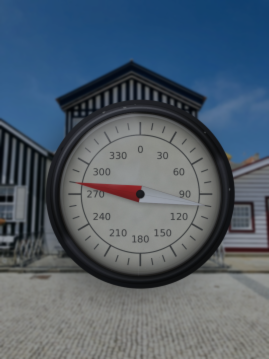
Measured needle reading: ° 280
